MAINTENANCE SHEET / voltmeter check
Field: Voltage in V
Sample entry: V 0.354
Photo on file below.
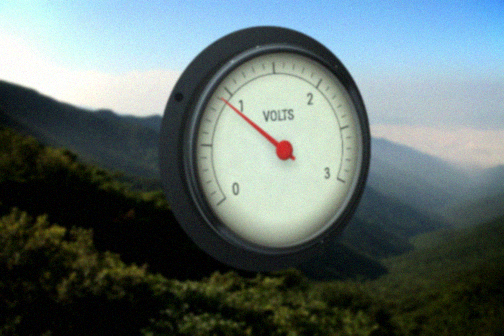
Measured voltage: V 0.9
